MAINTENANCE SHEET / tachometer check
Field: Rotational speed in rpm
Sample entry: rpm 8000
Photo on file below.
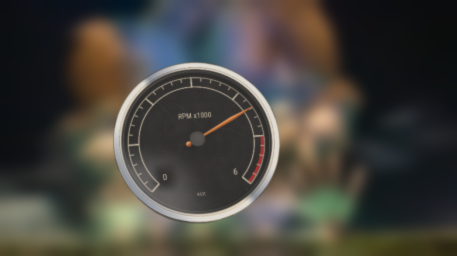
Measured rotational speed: rpm 4400
